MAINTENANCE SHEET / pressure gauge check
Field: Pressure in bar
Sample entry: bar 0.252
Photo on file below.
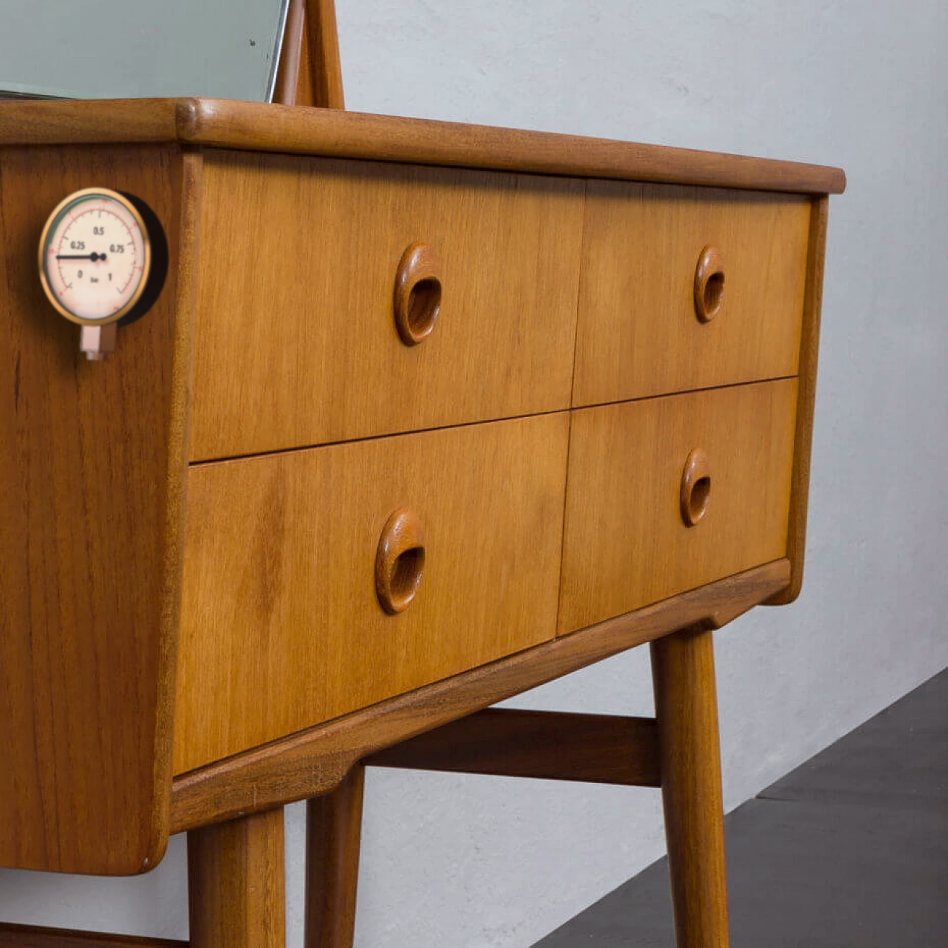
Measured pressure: bar 0.15
